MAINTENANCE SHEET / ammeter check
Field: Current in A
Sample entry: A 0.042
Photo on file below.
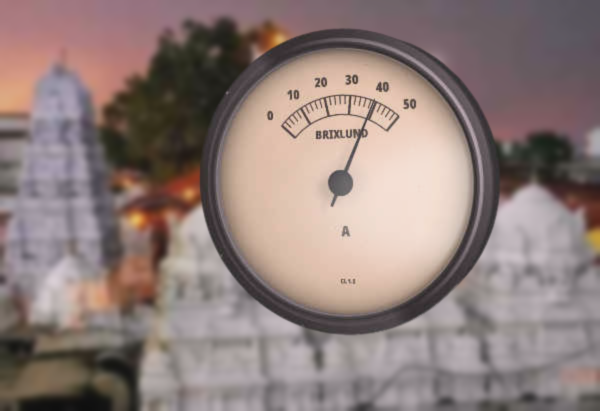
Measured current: A 40
